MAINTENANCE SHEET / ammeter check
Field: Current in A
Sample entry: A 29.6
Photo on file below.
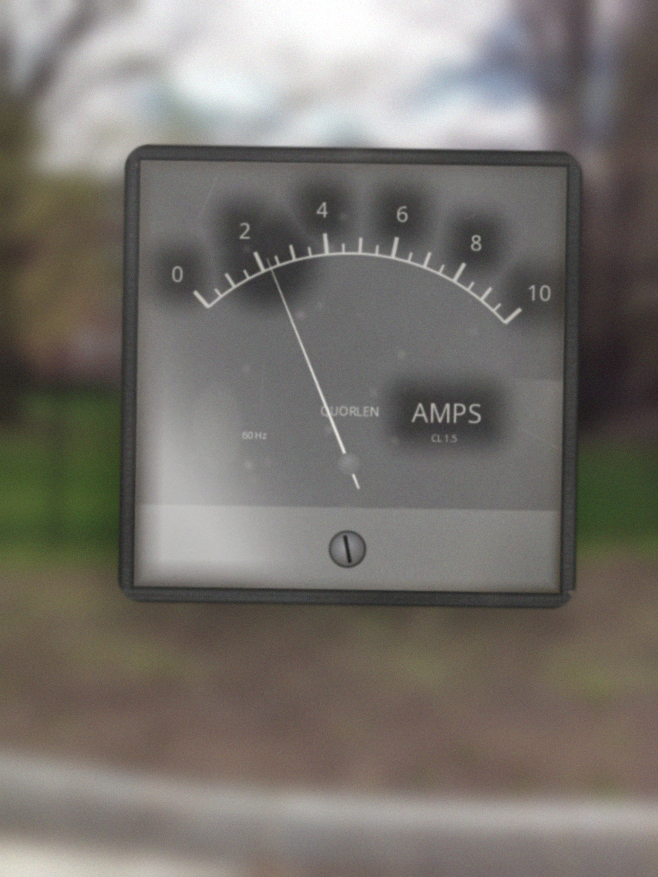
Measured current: A 2.25
